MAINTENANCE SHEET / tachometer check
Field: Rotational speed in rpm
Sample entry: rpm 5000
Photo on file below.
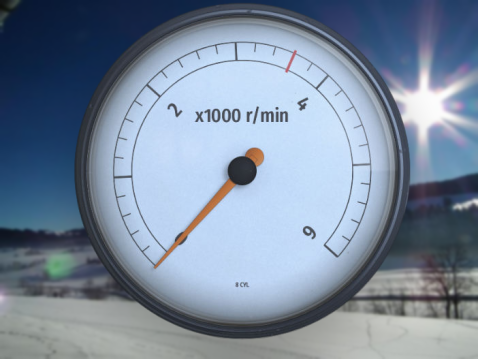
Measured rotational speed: rpm 0
